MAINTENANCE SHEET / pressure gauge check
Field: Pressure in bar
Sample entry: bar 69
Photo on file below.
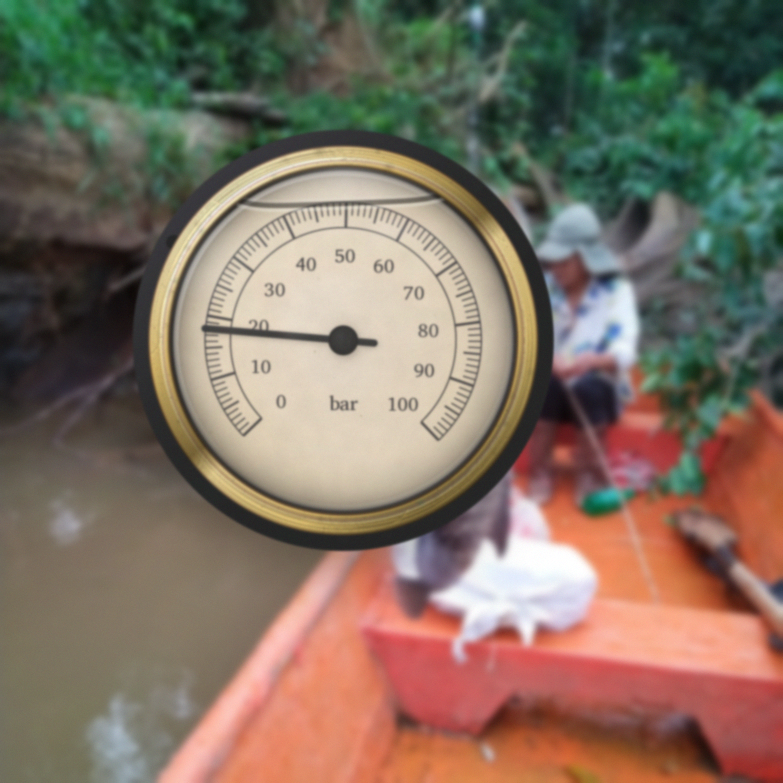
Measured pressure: bar 18
